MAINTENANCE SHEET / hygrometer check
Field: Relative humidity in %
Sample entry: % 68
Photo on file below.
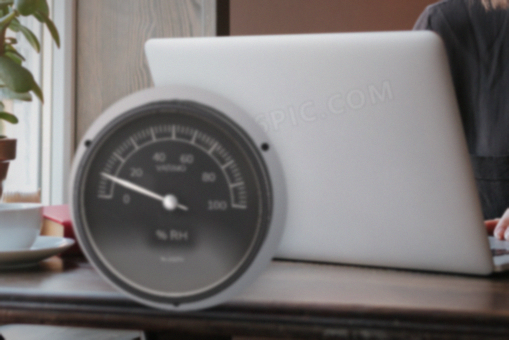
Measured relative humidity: % 10
